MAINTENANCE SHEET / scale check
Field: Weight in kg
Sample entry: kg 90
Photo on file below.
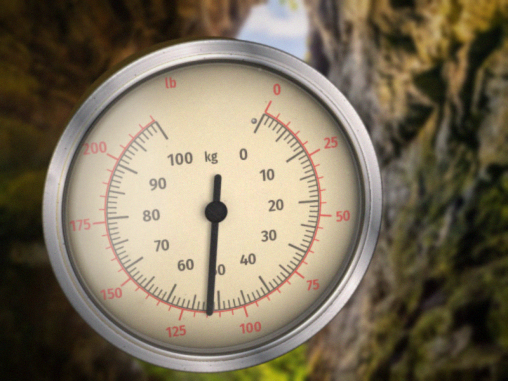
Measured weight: kg 52
